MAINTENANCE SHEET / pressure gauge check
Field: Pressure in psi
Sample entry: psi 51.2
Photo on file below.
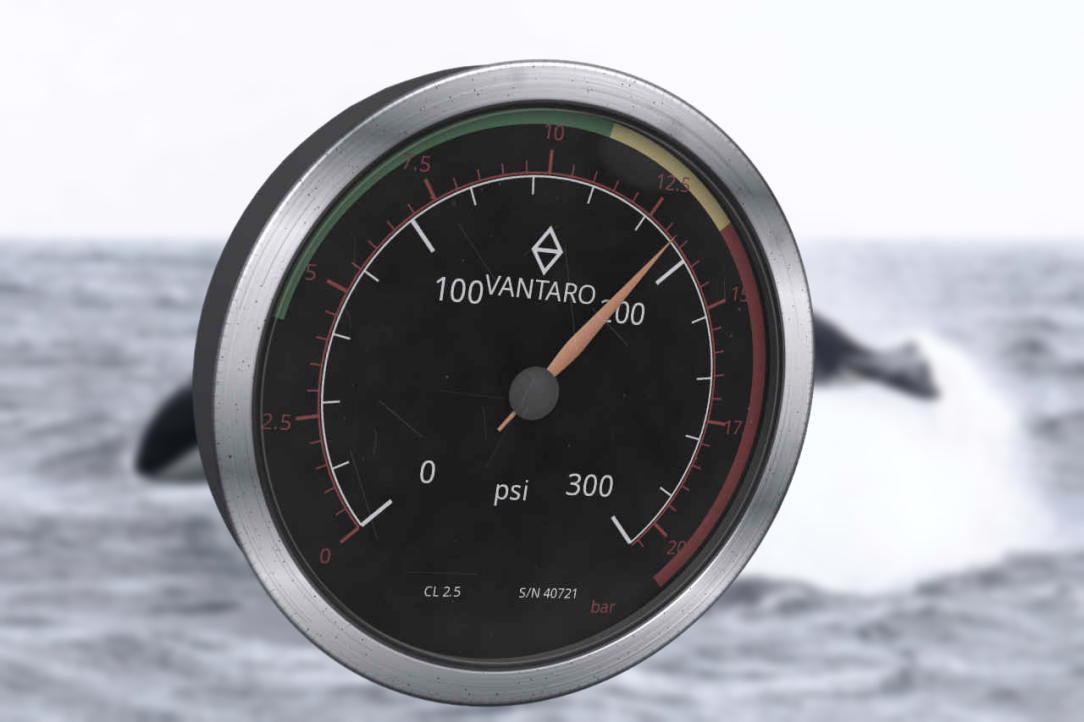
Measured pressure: psi 190
